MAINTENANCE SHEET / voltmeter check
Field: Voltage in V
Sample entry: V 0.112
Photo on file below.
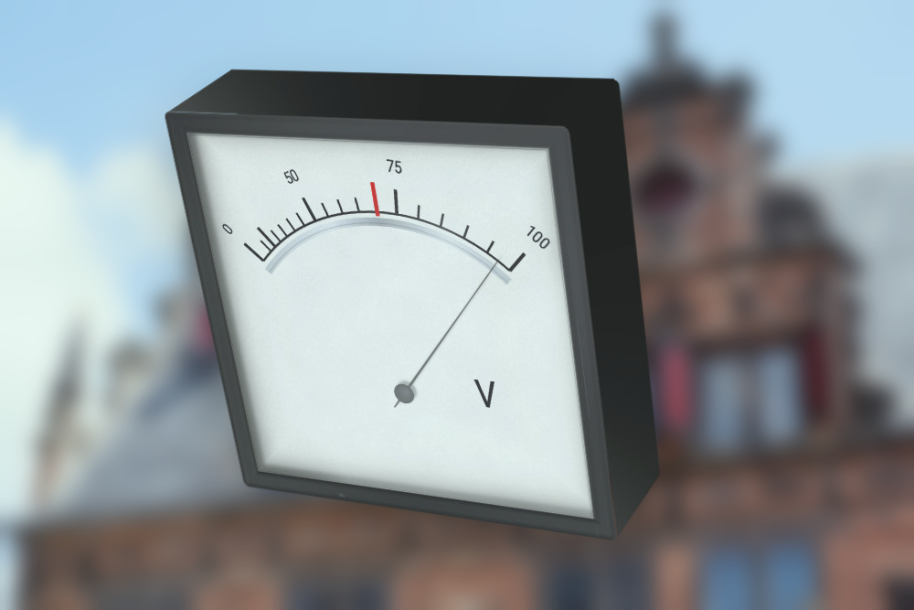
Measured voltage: V 97.5
